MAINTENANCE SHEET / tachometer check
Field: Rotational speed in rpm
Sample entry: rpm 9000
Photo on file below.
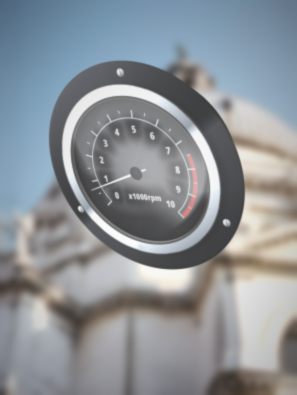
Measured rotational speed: rpm 750
